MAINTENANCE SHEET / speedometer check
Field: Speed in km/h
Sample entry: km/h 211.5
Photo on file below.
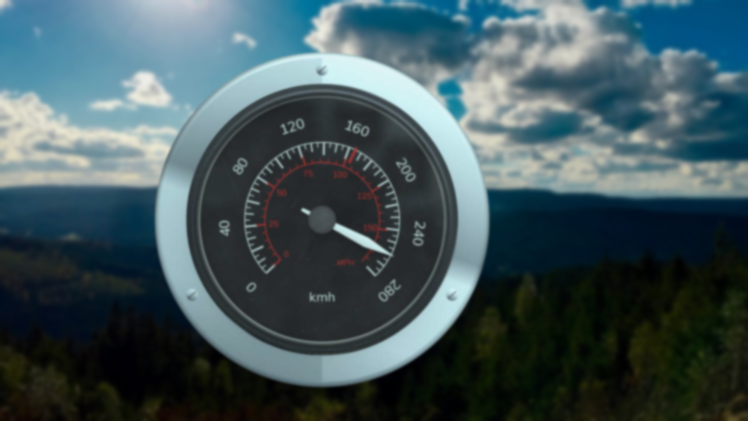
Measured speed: km/h 260
